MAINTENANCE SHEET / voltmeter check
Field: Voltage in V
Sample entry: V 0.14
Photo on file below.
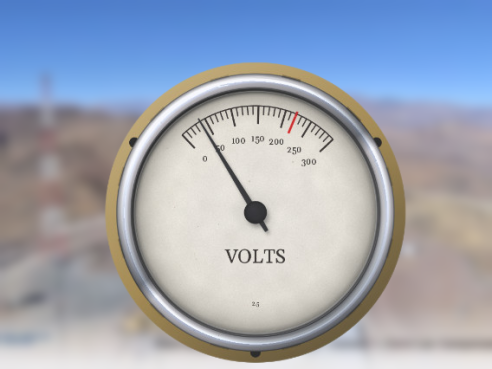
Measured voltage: V 40
